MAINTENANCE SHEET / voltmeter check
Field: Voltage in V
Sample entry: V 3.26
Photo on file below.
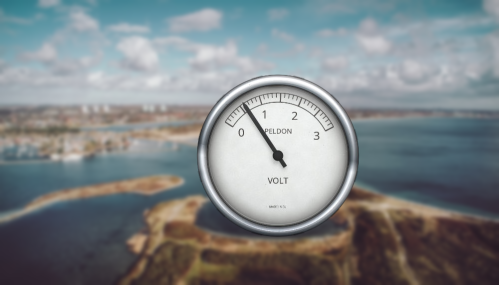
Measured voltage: V 0.6
